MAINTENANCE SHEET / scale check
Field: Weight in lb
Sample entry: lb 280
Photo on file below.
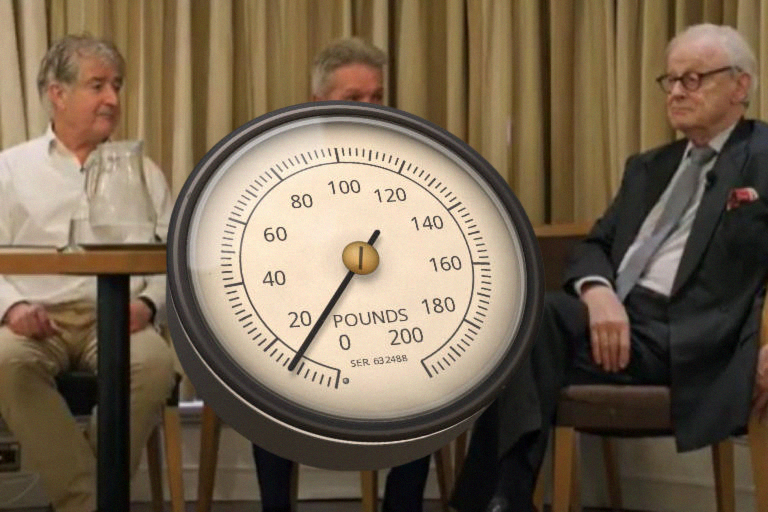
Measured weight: lb 12
